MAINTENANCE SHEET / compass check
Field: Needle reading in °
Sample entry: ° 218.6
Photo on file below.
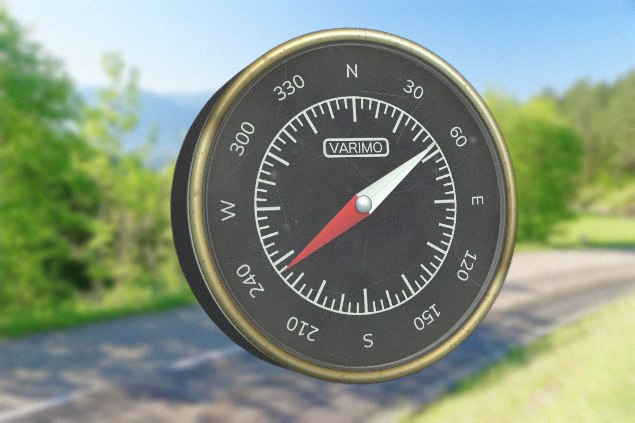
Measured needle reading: ° 235
